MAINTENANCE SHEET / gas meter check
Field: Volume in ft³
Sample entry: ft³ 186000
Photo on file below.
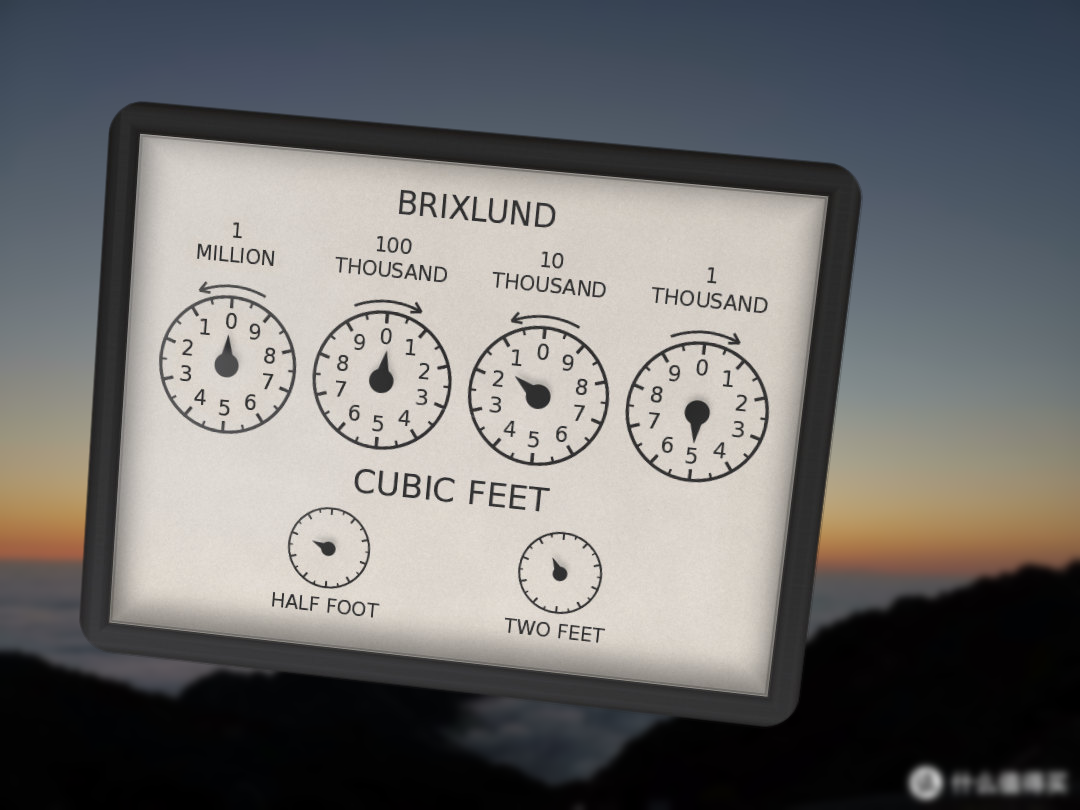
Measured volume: ft³ 1500
